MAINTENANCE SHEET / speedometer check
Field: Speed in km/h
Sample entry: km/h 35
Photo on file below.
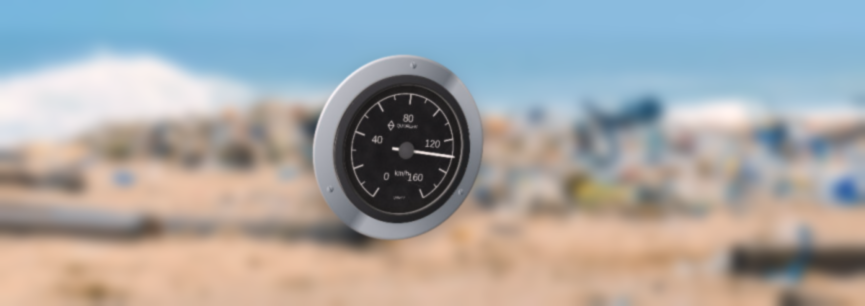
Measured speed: km/h 130
